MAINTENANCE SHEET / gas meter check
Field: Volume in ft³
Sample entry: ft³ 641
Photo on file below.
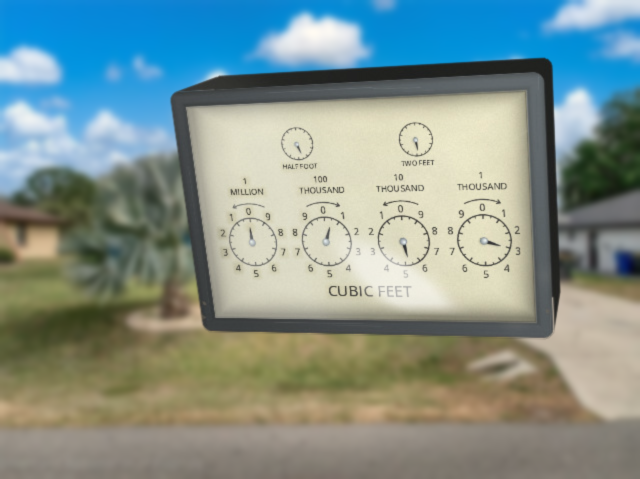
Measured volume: ft³ 5300
